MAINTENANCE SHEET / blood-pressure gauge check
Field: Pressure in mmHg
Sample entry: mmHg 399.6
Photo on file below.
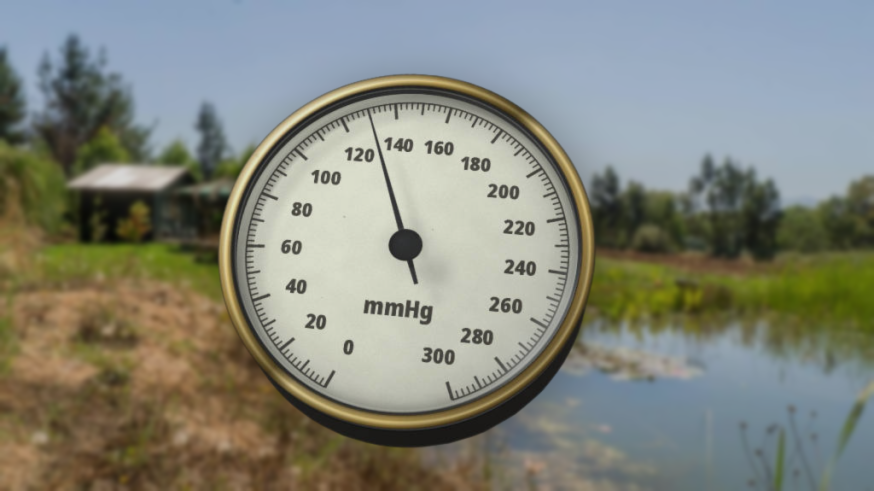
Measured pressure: mmHg 130
